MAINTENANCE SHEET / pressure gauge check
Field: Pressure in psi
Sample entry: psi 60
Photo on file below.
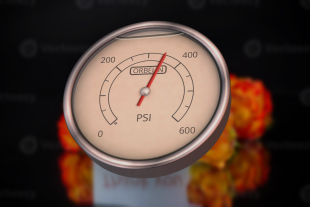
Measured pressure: psi 350
